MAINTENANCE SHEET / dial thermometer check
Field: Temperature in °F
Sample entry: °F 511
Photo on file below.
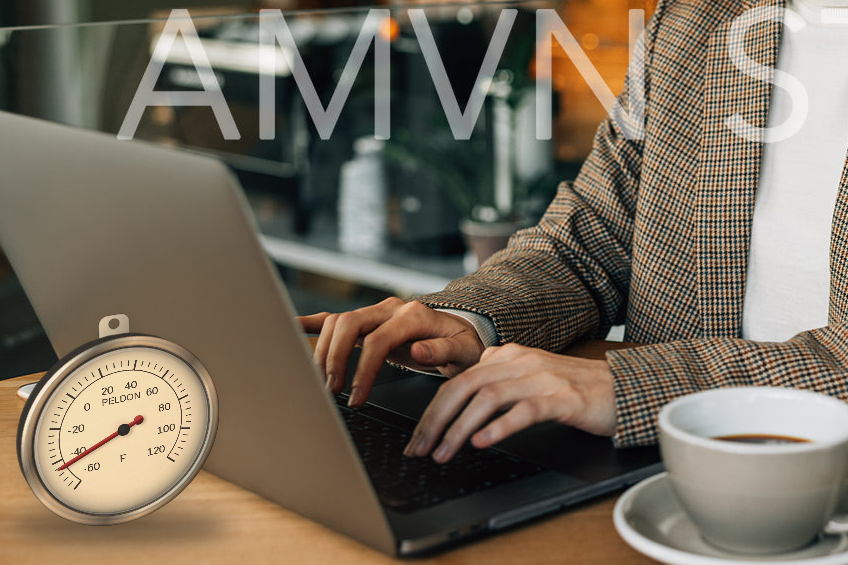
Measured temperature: °F -44
